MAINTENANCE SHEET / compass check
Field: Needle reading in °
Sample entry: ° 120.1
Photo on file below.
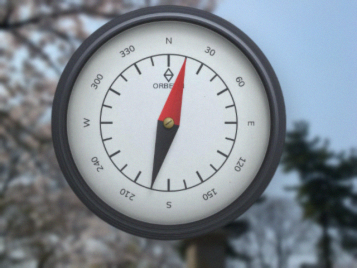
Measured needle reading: ° 15
